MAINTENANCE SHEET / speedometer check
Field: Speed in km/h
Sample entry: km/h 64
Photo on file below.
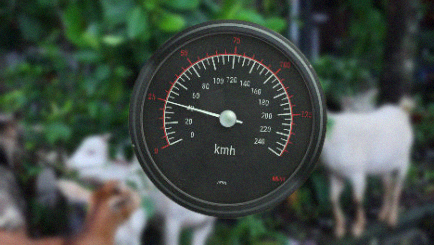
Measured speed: km/h 40
